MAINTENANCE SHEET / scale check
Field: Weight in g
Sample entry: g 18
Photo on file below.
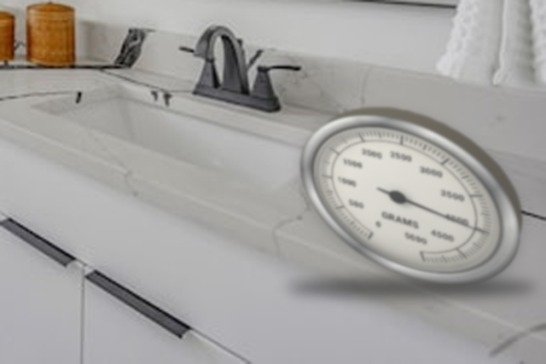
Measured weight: g 4000
